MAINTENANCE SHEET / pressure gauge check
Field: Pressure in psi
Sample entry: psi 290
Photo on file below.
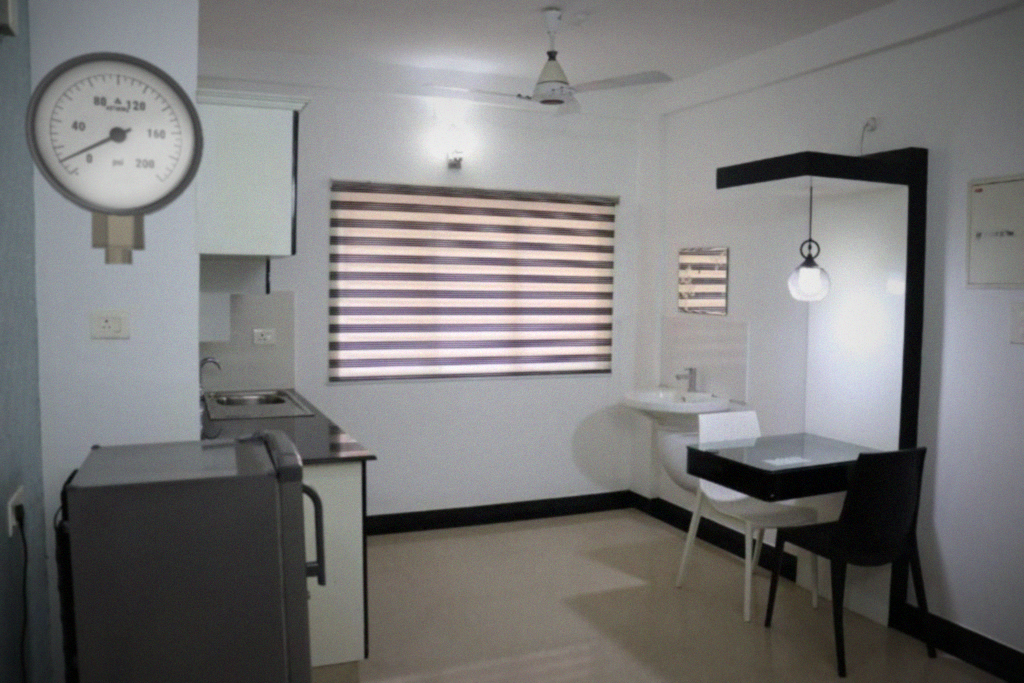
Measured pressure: psi 10
